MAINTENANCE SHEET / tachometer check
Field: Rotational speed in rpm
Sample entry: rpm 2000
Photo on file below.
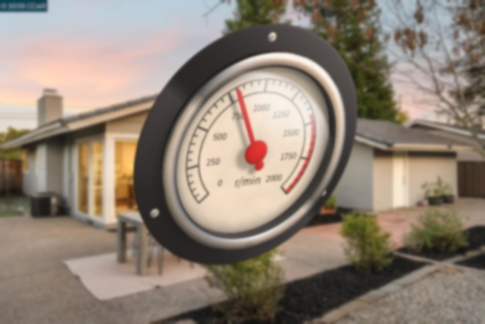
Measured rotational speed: rpm 800
